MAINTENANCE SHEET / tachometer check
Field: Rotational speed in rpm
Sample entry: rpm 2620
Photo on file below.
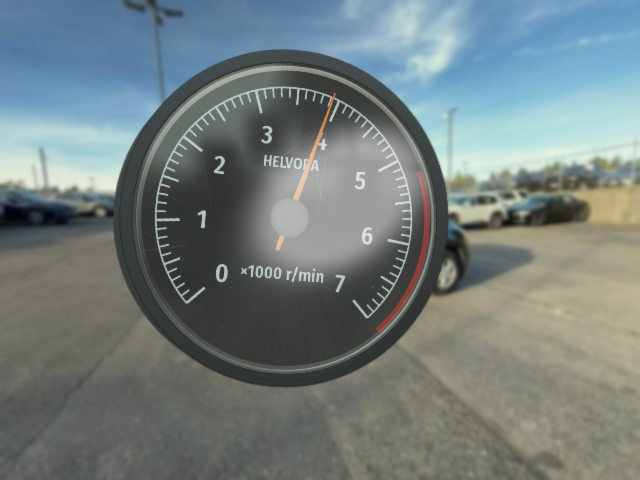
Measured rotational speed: rpm 3900
